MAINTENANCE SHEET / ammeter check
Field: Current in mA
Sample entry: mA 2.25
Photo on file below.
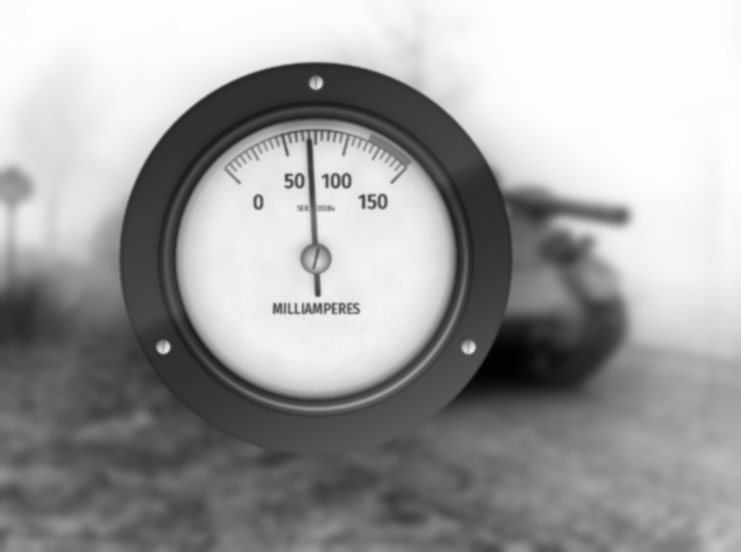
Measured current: mA 70
